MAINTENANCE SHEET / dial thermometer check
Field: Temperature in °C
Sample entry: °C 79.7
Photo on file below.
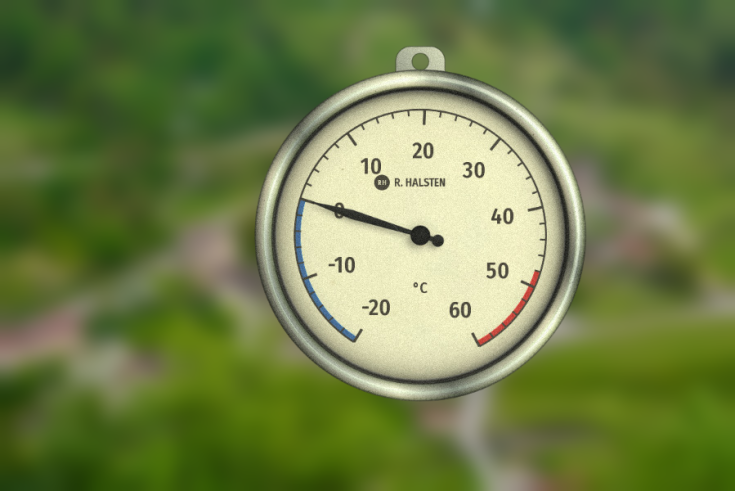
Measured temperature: °C 0
